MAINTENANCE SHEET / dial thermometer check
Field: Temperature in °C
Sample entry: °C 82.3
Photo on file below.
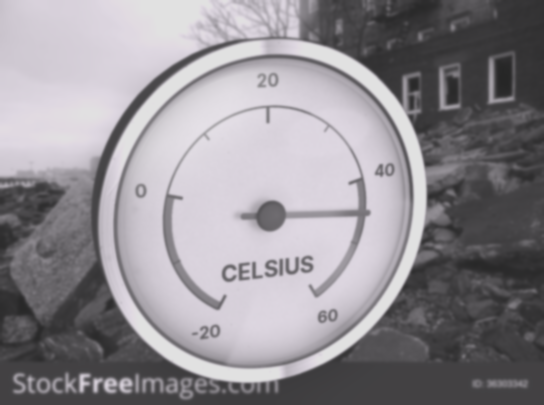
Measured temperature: °C 45
